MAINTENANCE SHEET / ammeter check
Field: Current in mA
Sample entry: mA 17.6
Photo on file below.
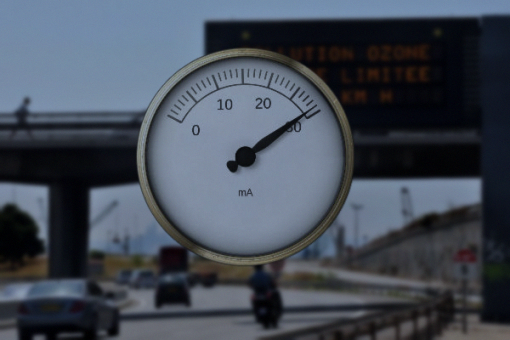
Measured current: mA 29
